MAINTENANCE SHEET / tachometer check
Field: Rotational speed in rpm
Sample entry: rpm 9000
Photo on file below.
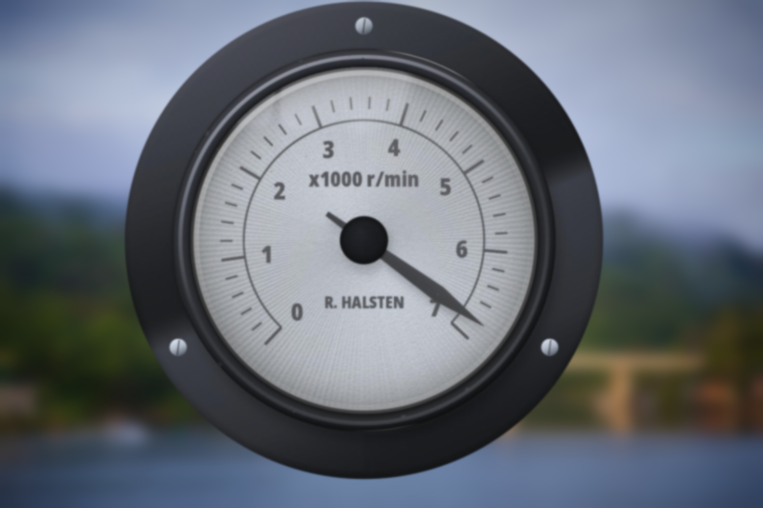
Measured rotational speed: rpm 6800
